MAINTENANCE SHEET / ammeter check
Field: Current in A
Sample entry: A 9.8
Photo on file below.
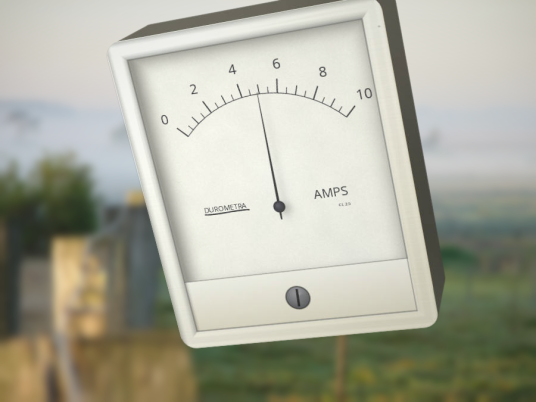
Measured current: A 5
